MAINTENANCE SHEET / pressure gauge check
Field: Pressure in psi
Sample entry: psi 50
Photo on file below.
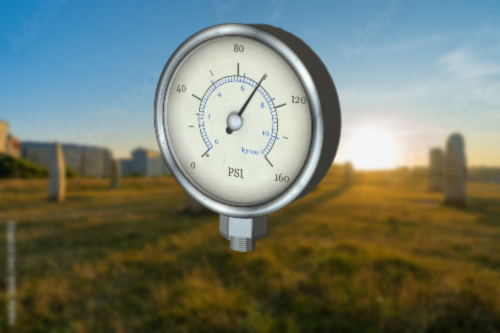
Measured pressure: psi 100
